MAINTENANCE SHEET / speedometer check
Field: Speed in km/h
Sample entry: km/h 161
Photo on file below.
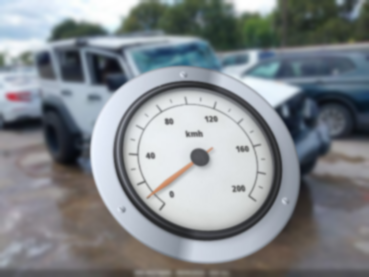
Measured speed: km/h 10
